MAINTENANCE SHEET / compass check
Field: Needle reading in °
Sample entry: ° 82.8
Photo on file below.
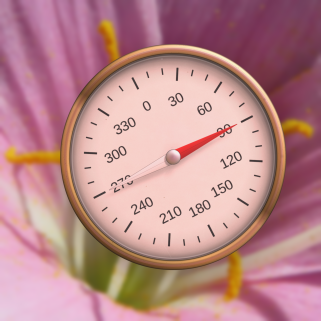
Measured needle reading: ° 90
